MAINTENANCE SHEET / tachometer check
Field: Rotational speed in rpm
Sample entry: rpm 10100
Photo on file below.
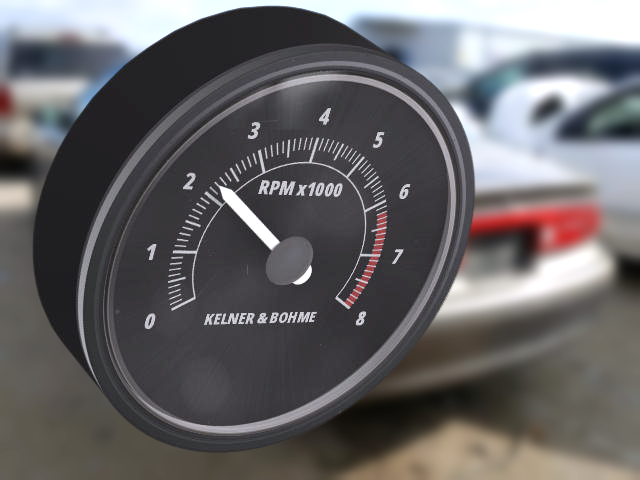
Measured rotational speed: rpm 2200
